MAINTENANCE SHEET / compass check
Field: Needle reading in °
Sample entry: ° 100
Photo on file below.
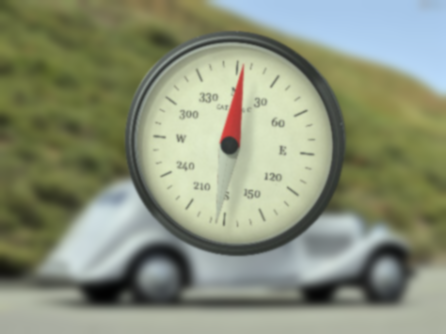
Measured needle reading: ° 5
